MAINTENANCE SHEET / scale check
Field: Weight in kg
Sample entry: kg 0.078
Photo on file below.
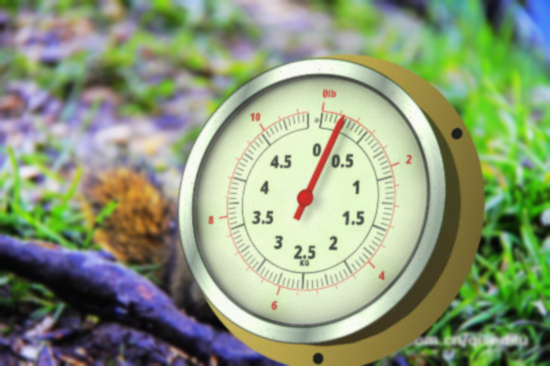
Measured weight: kg 0.25
